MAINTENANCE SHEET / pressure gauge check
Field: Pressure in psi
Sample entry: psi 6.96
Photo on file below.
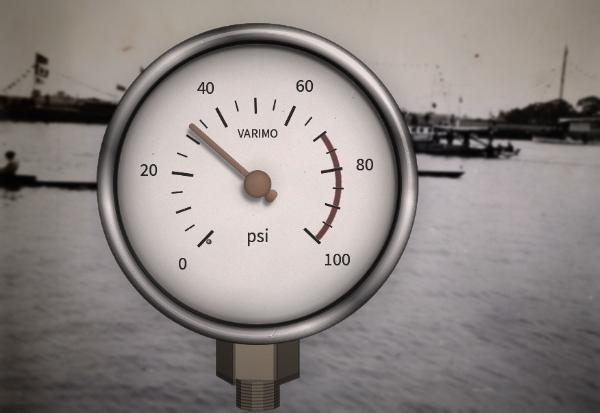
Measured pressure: psi 32.5
